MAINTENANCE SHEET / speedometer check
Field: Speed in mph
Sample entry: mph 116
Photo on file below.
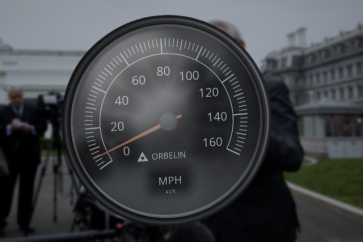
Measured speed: mph 6
